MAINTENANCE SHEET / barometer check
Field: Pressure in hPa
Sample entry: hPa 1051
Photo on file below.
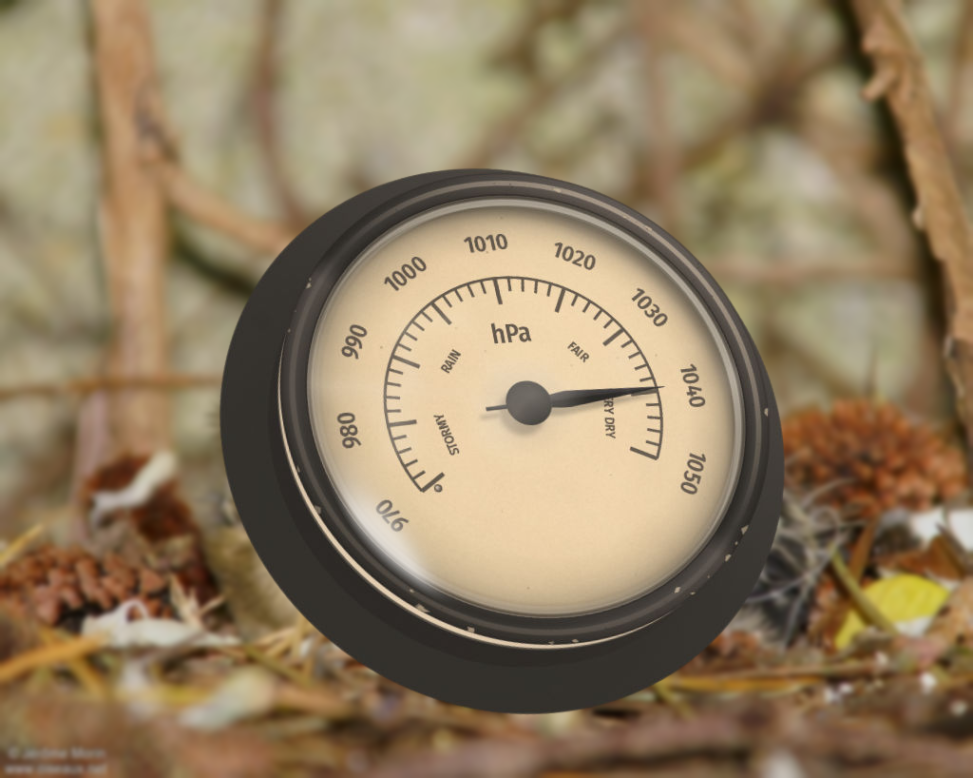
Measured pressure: hPa 1040
